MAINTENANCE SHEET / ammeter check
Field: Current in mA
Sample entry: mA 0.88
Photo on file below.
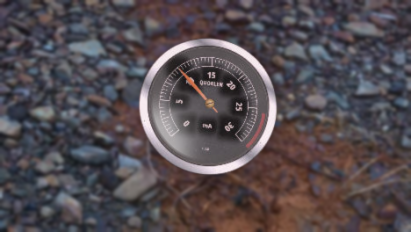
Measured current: mA 10
